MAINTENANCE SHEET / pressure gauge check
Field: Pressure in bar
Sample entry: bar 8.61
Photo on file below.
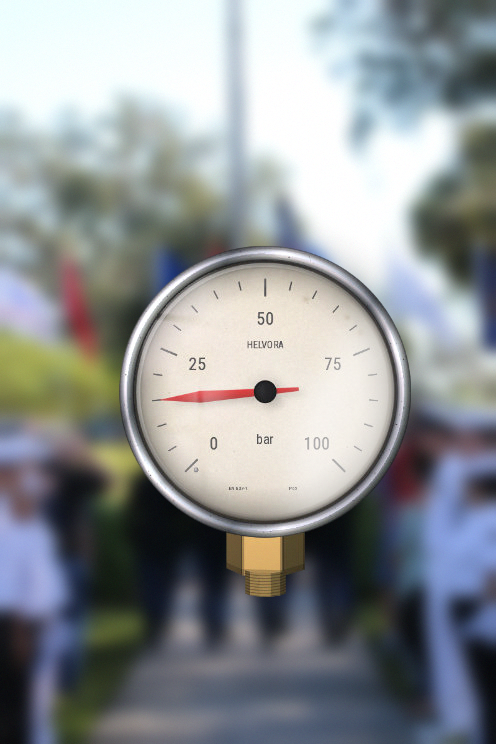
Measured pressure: bar 15
